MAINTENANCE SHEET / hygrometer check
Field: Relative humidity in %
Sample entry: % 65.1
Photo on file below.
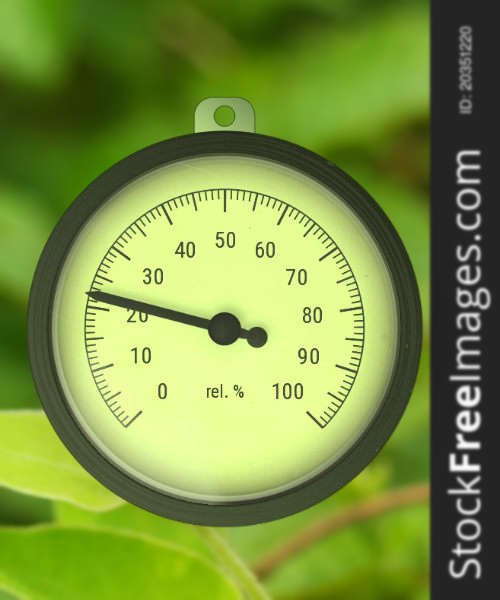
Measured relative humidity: % 22
